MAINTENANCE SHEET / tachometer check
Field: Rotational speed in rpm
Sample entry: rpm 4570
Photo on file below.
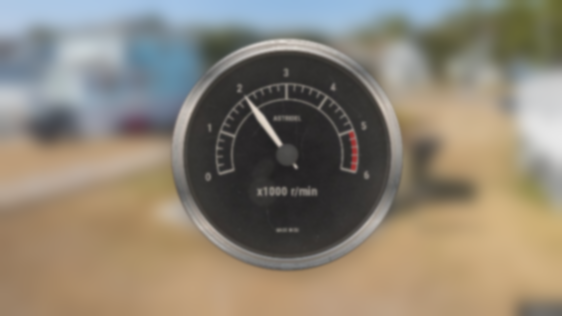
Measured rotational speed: rpm 2000
